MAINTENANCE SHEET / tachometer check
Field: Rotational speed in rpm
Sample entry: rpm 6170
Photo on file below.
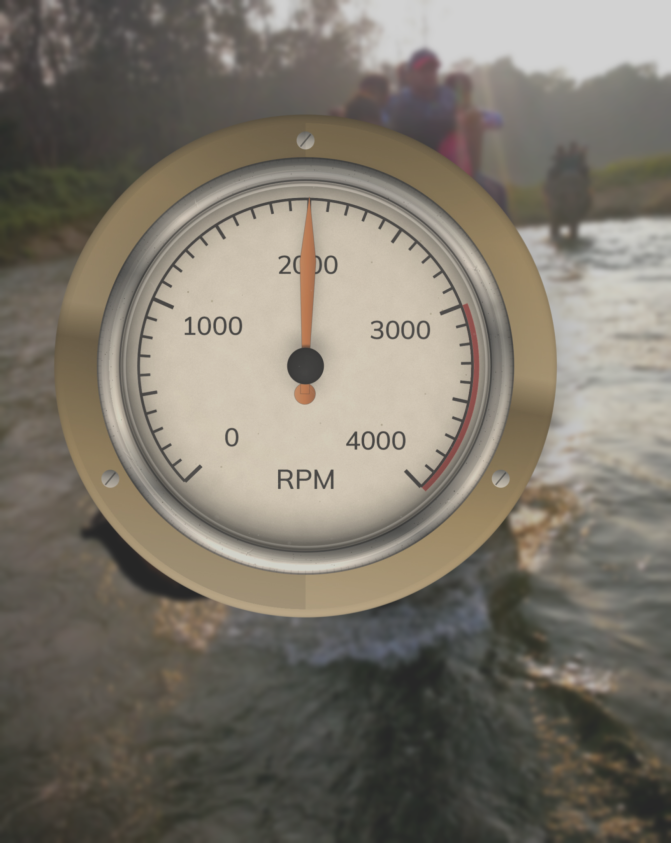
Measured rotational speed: rpm 2000
